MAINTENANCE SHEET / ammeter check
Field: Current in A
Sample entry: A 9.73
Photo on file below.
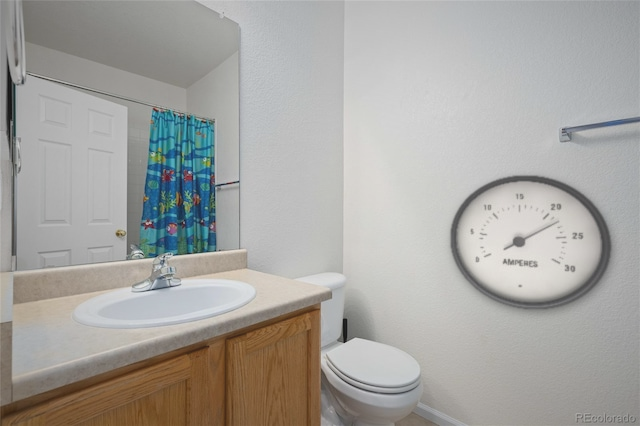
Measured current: A 22
